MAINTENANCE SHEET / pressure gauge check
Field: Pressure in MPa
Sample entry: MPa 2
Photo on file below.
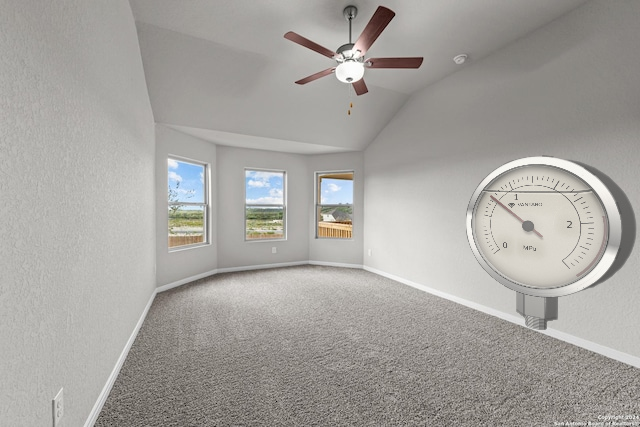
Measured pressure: MPa 0.75
